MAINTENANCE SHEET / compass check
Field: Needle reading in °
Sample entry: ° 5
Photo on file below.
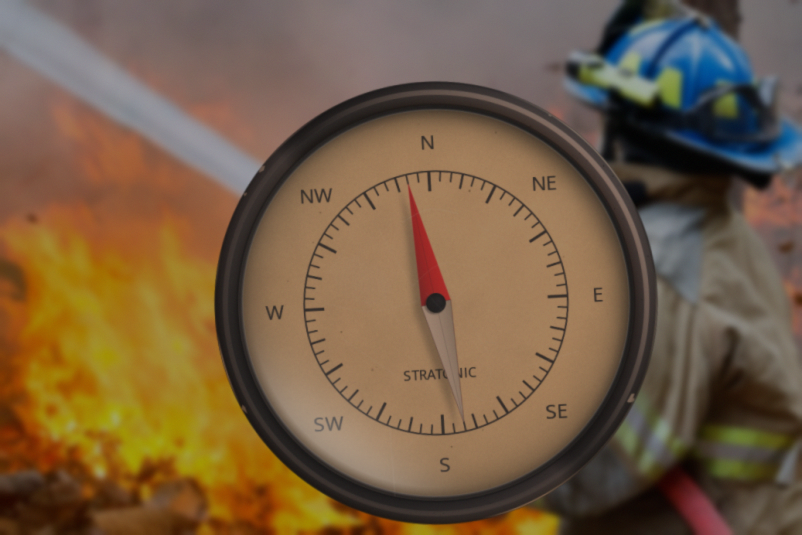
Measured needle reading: ° 350
